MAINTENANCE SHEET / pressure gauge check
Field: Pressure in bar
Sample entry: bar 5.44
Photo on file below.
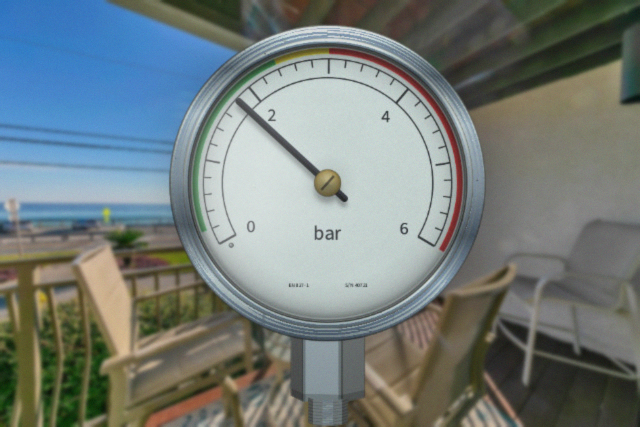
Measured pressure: bar 1.8
